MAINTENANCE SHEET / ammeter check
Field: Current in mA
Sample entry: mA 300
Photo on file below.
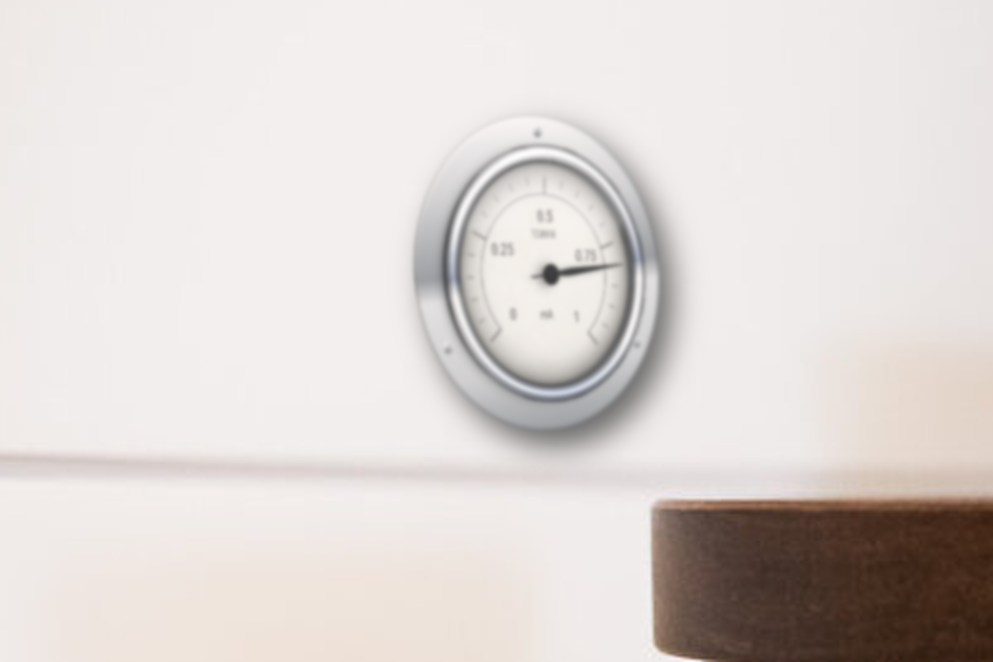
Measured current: mA 0.8
